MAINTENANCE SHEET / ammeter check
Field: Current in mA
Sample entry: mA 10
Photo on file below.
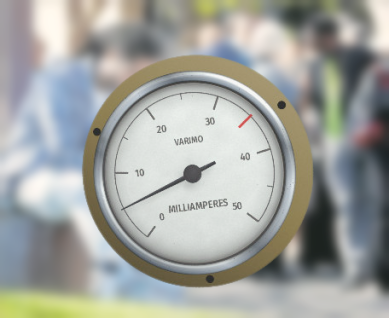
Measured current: mA 5
